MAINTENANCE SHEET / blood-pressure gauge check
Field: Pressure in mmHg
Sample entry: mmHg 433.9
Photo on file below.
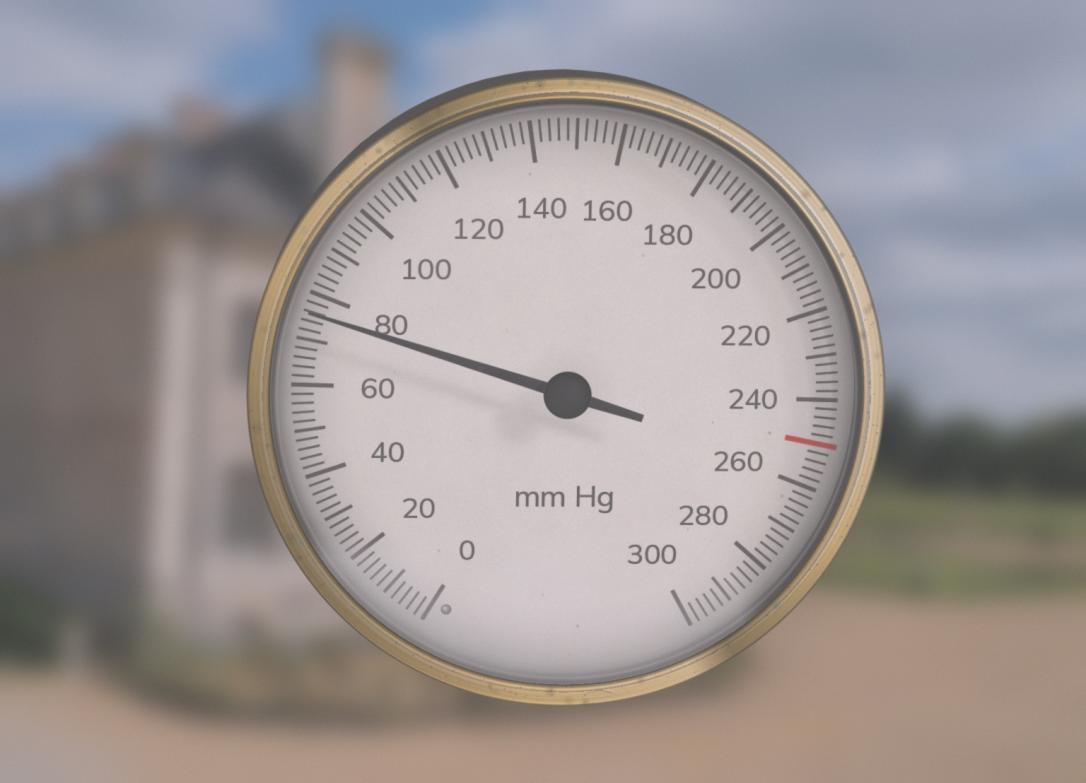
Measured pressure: mmHg 76
